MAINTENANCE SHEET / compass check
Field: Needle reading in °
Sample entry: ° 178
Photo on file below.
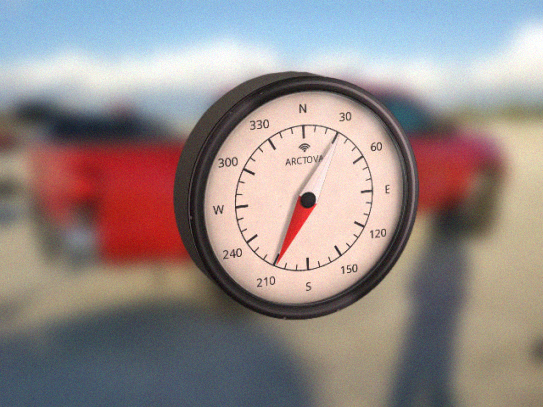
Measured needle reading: ° 210
